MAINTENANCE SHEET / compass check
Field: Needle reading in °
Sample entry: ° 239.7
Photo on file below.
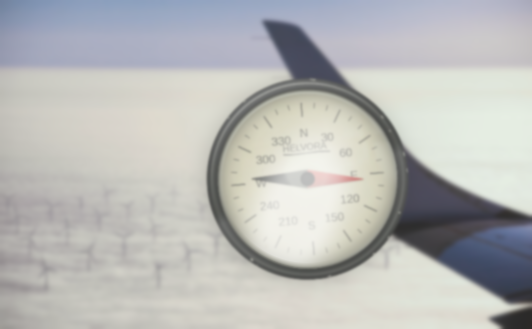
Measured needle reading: ° 95
